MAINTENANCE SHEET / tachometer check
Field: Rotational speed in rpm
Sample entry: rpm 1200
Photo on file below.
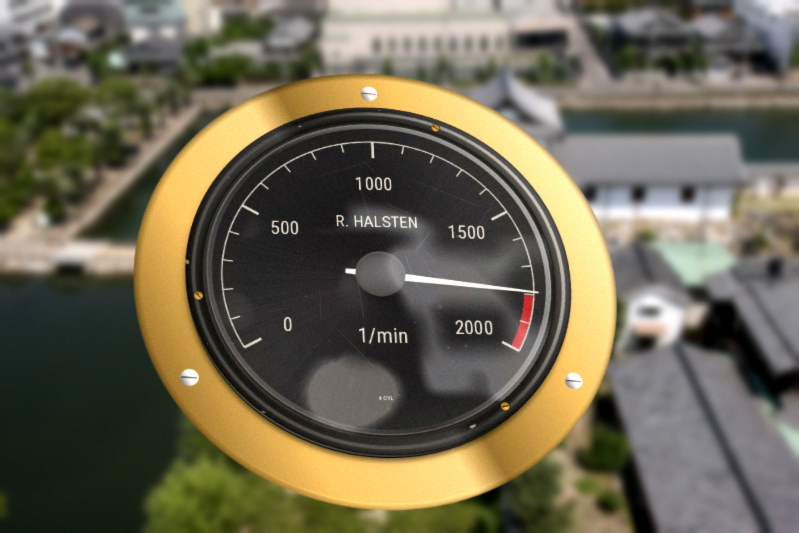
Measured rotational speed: rpm 1800
